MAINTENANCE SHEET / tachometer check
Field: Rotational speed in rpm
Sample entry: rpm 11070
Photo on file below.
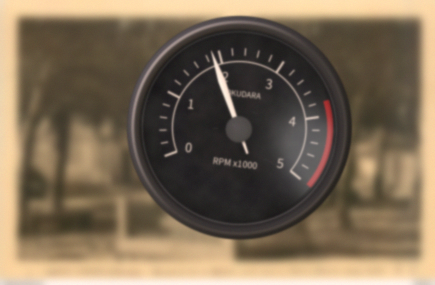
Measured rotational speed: rpm 1900
